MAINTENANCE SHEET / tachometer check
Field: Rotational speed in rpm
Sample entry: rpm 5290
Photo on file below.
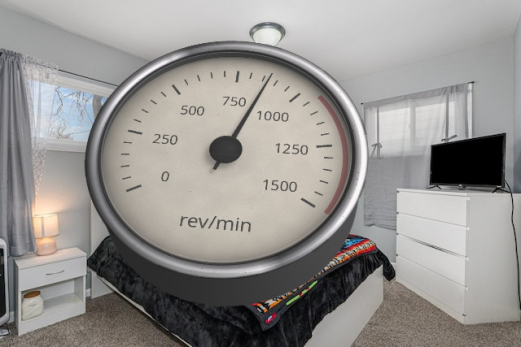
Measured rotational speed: rpm 875
